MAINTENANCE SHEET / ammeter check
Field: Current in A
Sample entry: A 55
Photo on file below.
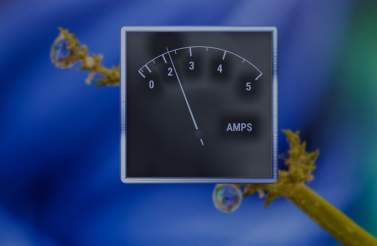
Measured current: A 2.25
